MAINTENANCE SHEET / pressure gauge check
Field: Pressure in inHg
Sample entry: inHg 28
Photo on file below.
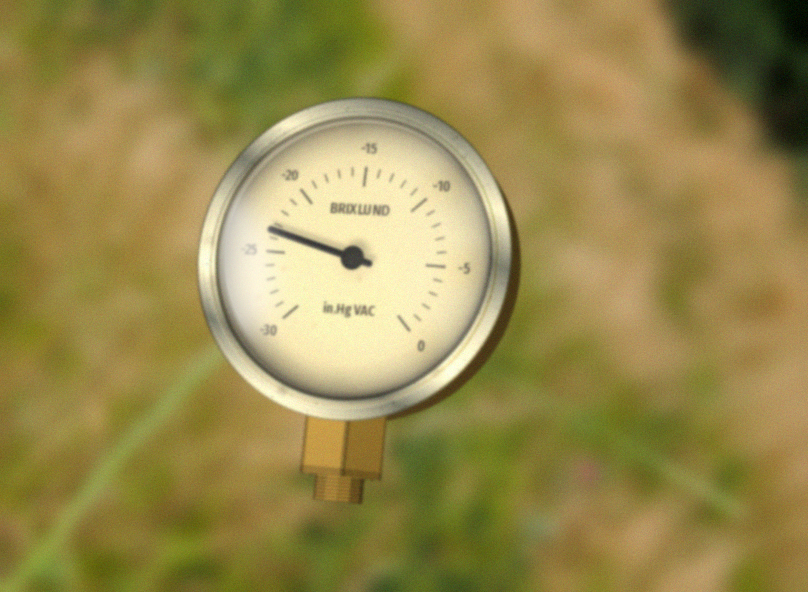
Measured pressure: inHg -23.5
